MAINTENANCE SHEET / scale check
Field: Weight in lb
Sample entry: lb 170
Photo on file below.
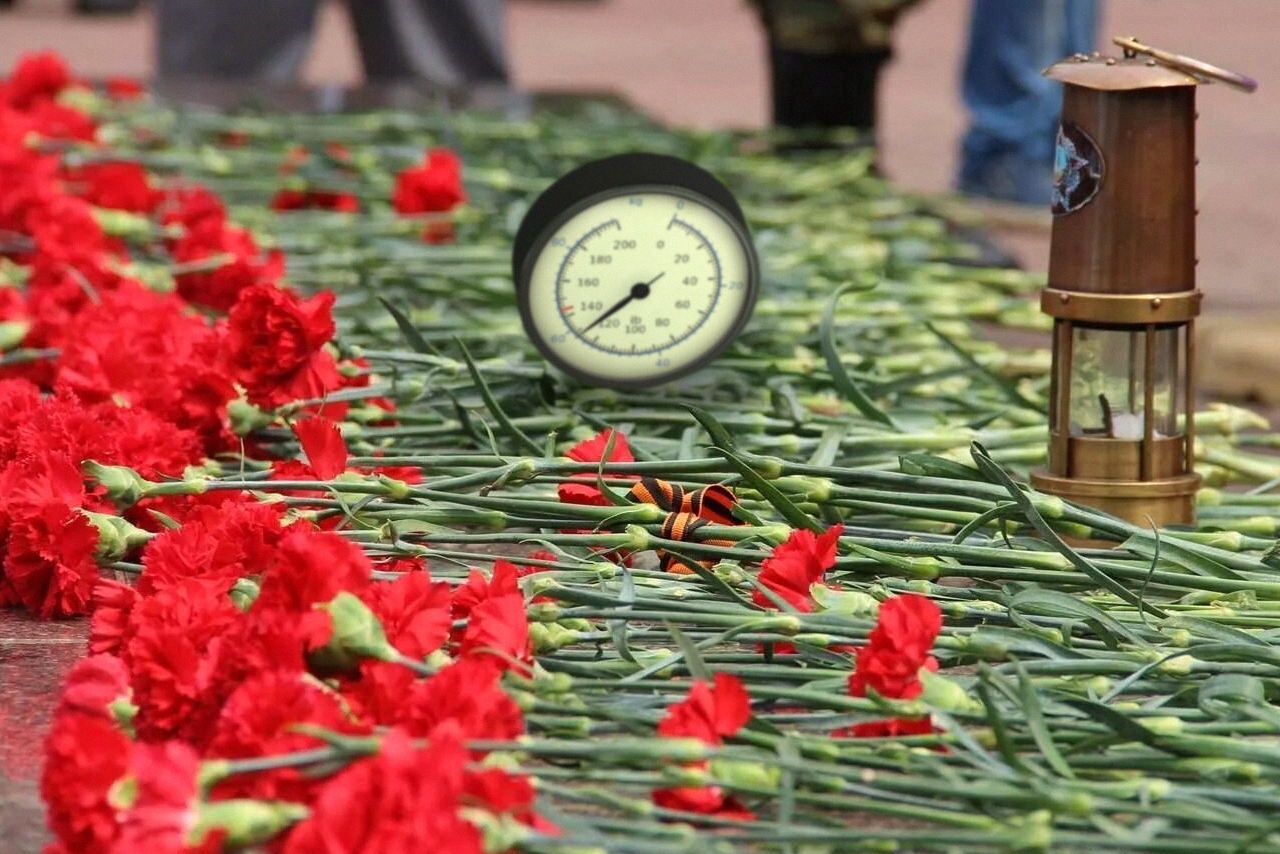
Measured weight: lb 130
